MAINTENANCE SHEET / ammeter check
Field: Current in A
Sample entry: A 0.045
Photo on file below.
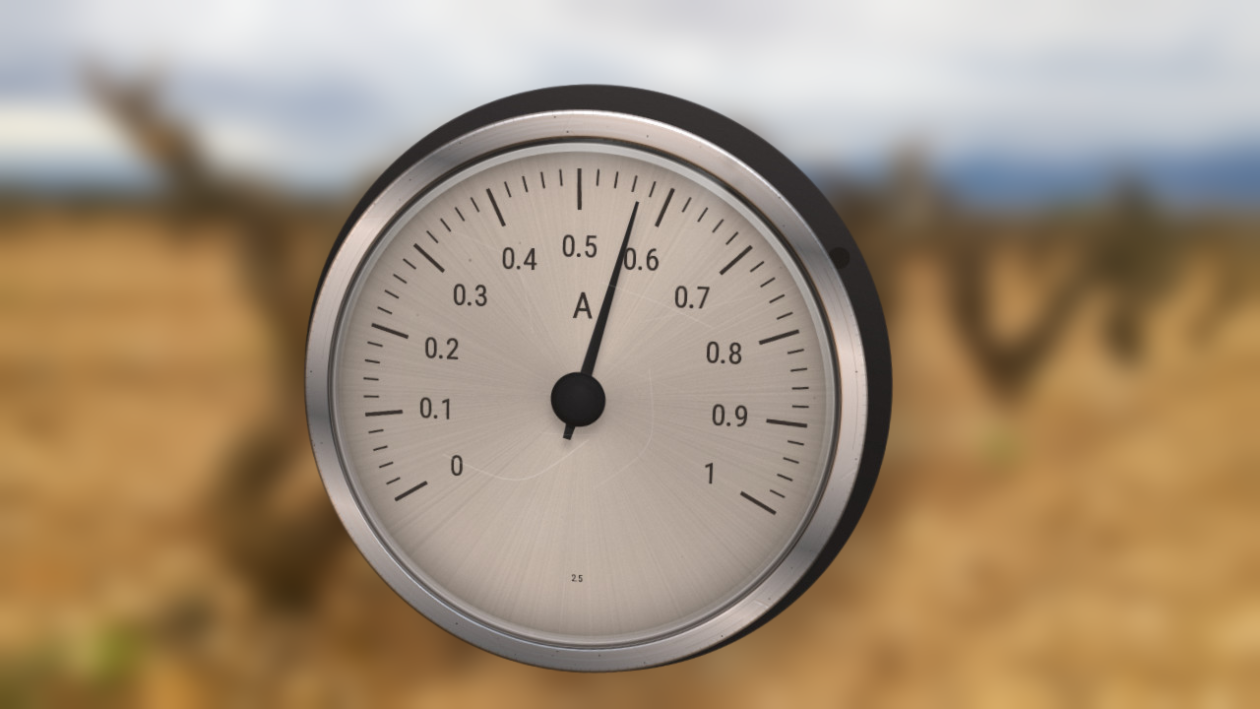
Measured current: A 0.57
